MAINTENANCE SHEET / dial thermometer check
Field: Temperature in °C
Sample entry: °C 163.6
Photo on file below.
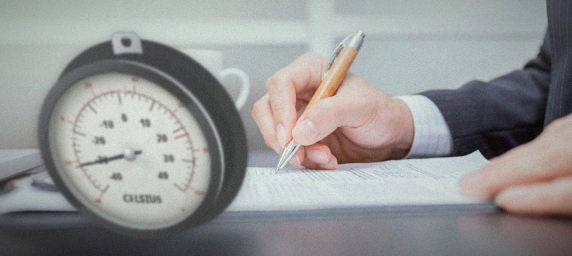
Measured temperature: °C -30
